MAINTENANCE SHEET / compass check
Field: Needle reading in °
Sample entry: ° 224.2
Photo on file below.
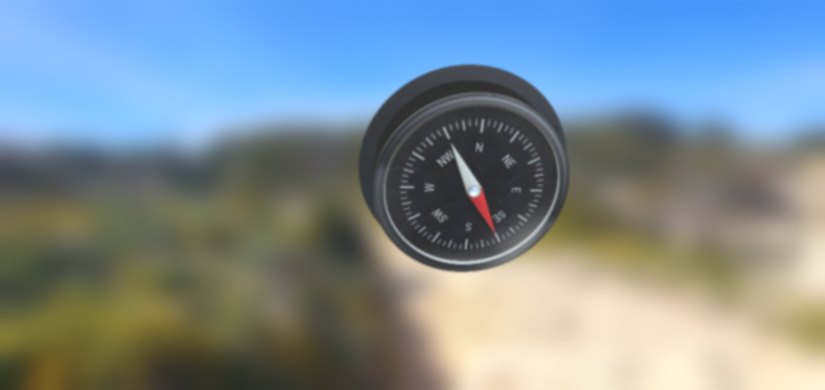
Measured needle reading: ° 150
